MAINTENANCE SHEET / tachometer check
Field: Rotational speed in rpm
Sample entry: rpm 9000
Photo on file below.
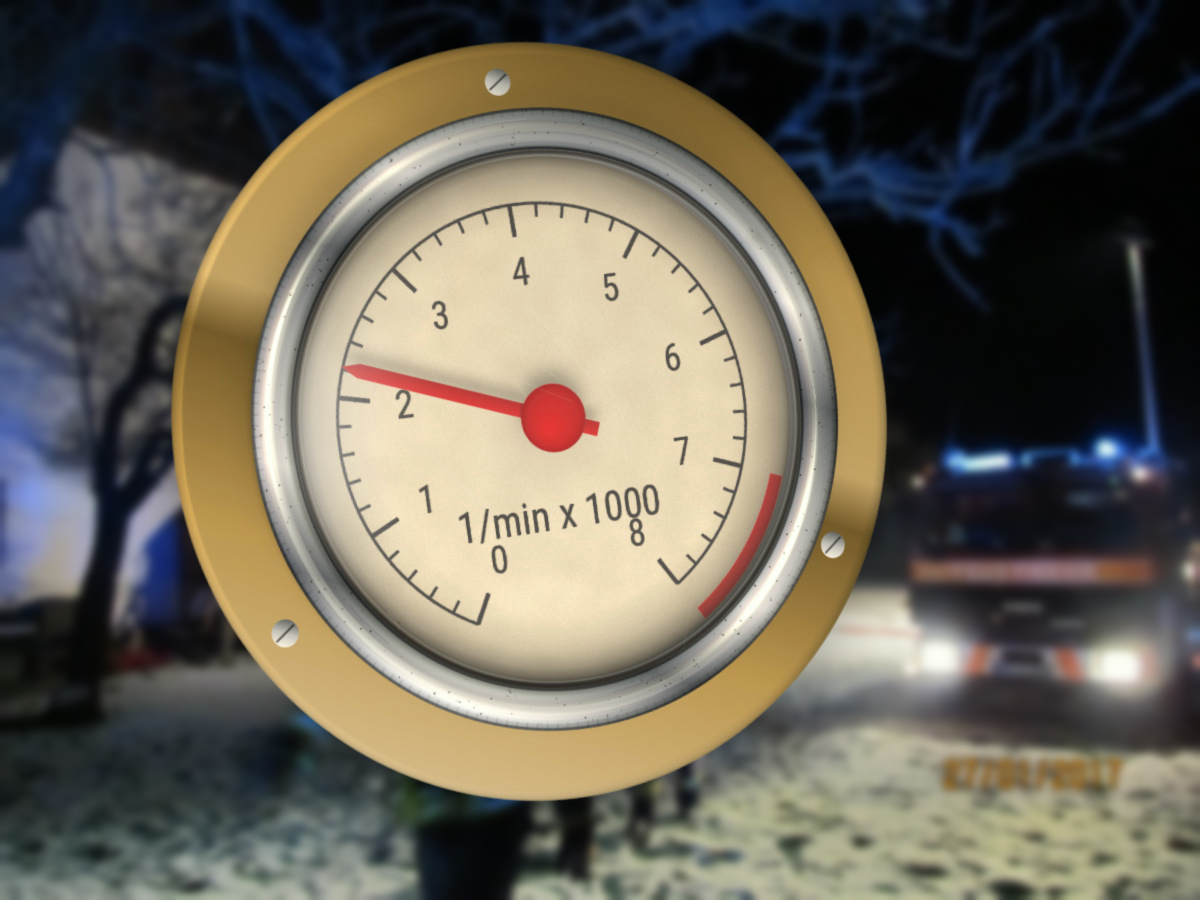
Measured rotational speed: rpm 2200
